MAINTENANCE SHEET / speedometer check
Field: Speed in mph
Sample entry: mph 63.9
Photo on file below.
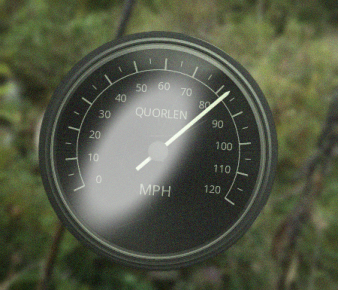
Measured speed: mph 82.5
